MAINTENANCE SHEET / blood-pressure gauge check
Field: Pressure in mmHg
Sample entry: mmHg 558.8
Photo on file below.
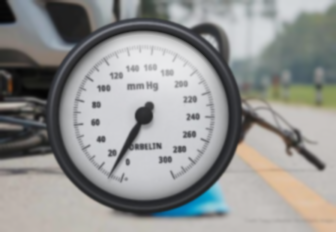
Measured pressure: mmHg 10
